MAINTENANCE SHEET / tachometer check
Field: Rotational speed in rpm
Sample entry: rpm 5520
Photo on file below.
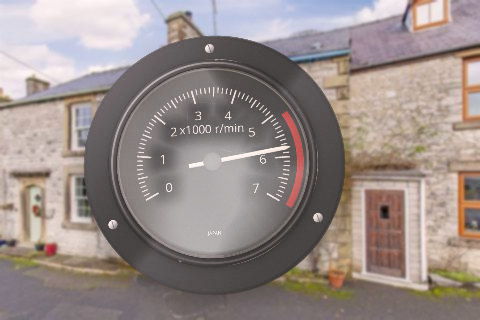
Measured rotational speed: rpm 5800
